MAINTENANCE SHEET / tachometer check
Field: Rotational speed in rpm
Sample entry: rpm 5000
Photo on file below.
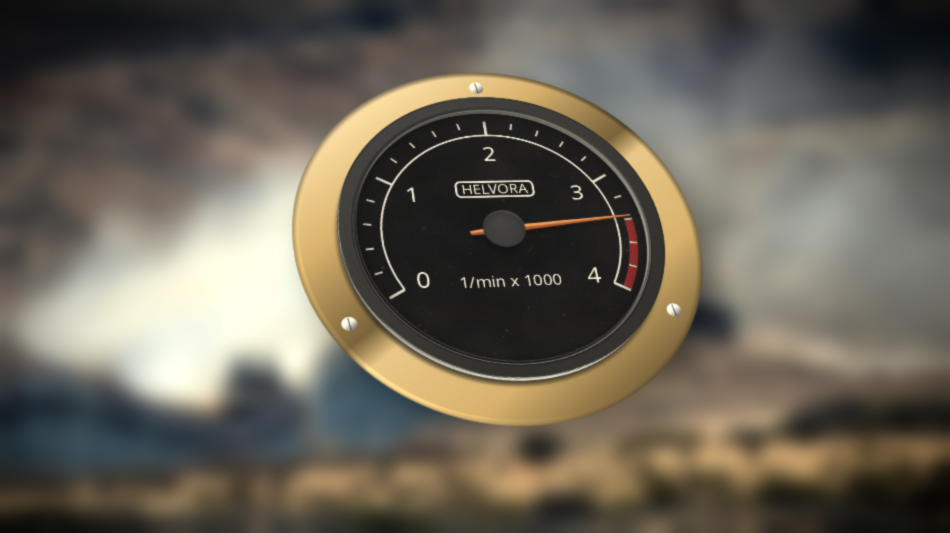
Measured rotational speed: rpm 3400
